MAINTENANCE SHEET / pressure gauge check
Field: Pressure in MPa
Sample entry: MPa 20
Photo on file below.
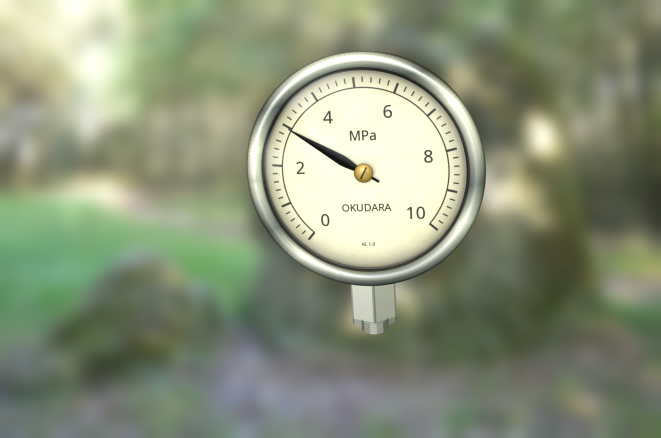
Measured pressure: MPa 3
